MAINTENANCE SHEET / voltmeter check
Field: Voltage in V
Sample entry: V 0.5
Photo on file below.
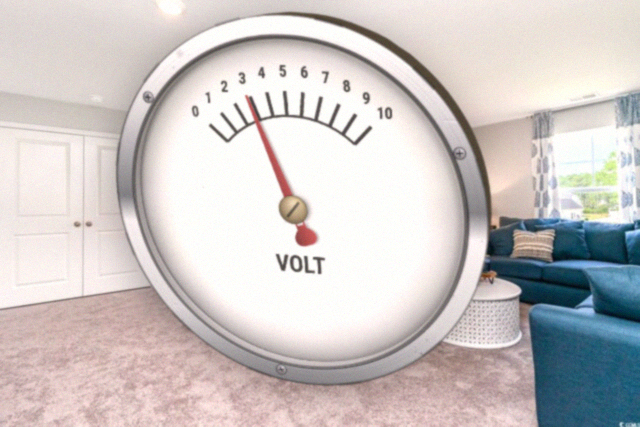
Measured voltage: V 3
